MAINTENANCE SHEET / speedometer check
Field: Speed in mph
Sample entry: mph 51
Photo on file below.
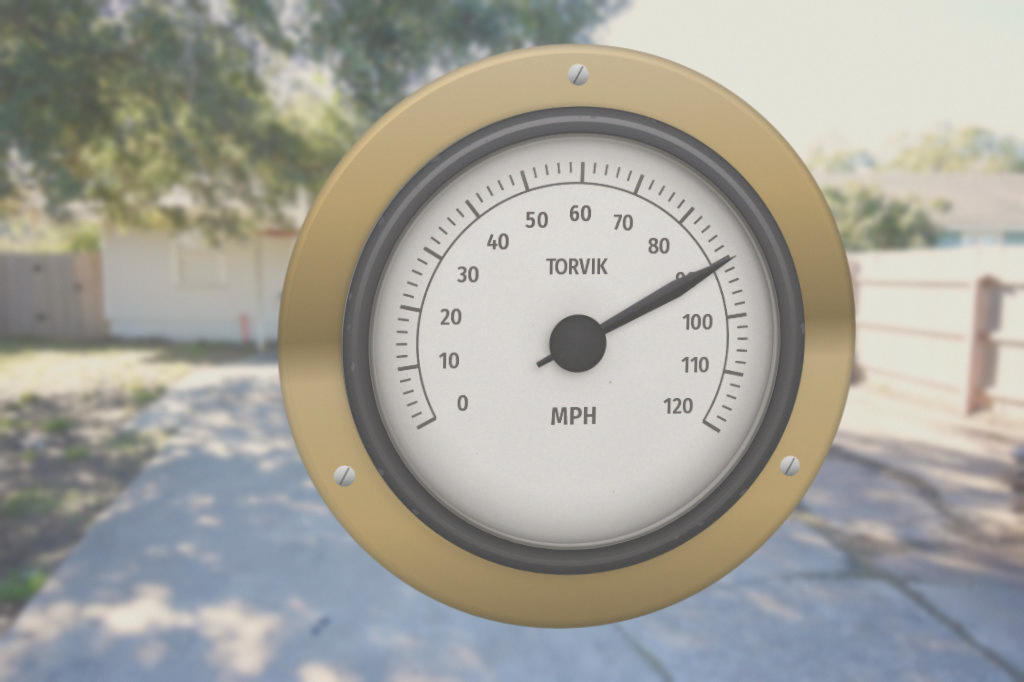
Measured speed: mph 90
